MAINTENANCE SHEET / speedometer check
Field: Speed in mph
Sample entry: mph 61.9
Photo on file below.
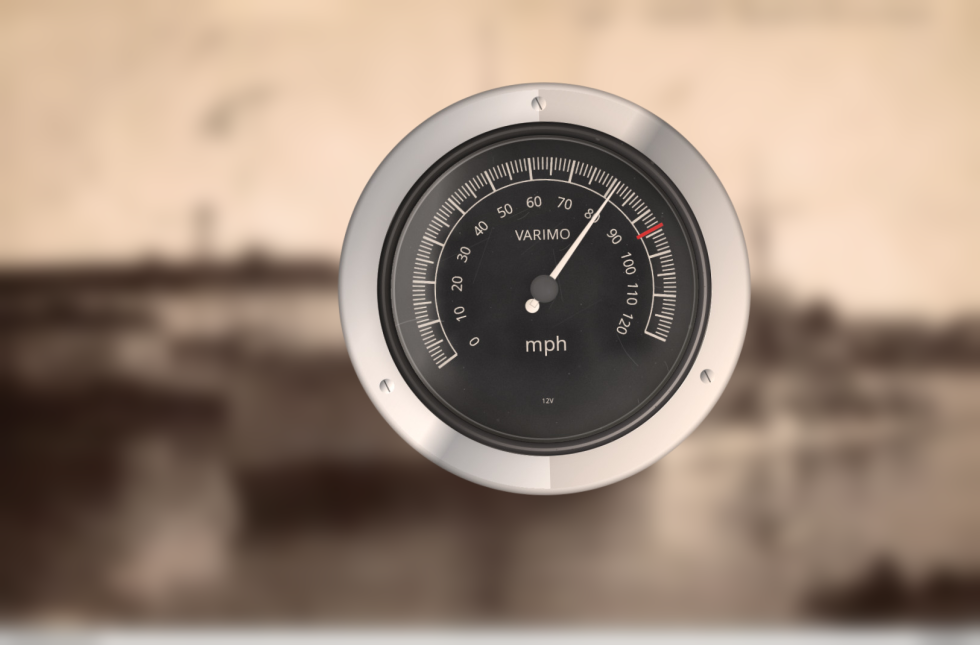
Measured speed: mph 81
